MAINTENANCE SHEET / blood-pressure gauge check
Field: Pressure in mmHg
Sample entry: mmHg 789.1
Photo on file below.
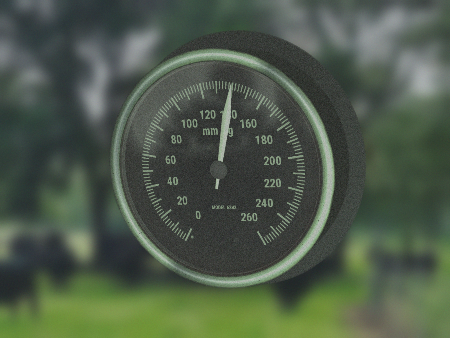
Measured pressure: mmHg 140
